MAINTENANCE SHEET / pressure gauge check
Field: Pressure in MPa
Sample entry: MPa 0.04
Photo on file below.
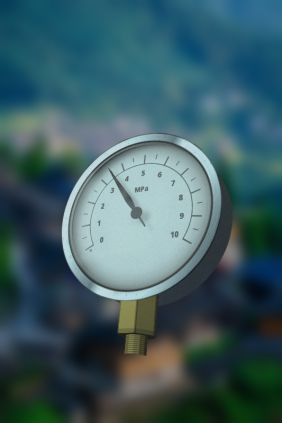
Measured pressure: MPa 3.5
